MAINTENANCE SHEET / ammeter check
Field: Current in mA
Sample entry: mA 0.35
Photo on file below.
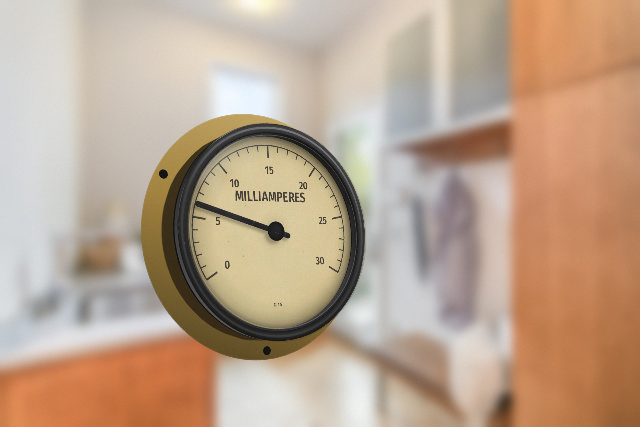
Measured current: mA 6
